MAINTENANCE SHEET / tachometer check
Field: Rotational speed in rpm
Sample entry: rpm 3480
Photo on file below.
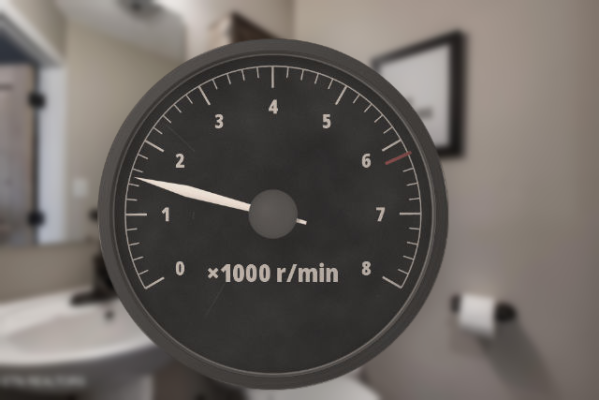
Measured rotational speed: rpm 1500
